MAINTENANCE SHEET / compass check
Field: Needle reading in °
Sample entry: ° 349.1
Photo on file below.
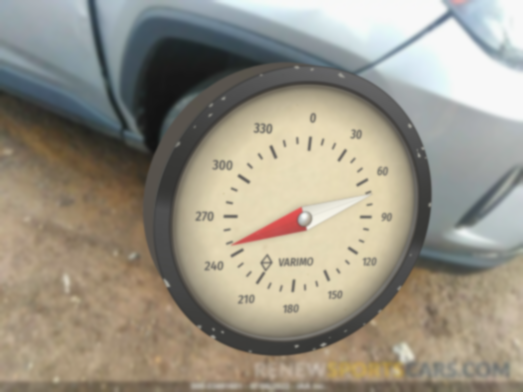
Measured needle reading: ° 250
